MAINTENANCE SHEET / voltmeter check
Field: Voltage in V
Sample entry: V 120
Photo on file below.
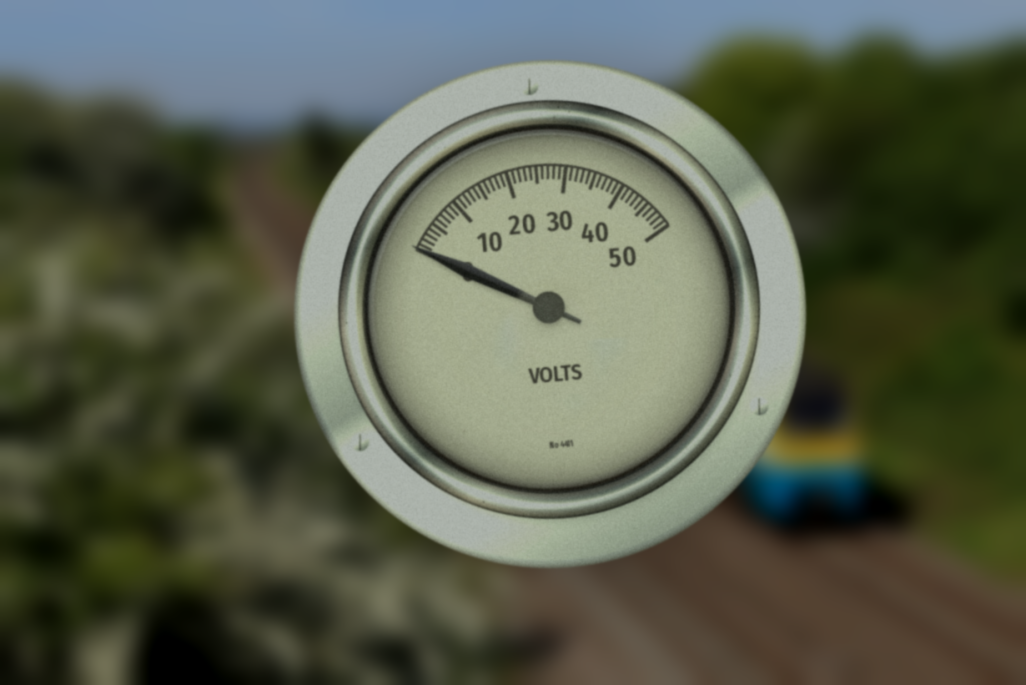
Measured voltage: V 0
